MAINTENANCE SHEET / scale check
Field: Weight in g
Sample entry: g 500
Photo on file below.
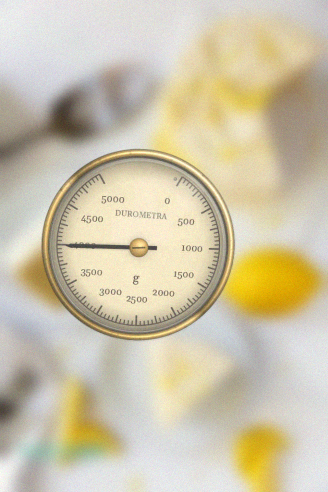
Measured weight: g 4000
